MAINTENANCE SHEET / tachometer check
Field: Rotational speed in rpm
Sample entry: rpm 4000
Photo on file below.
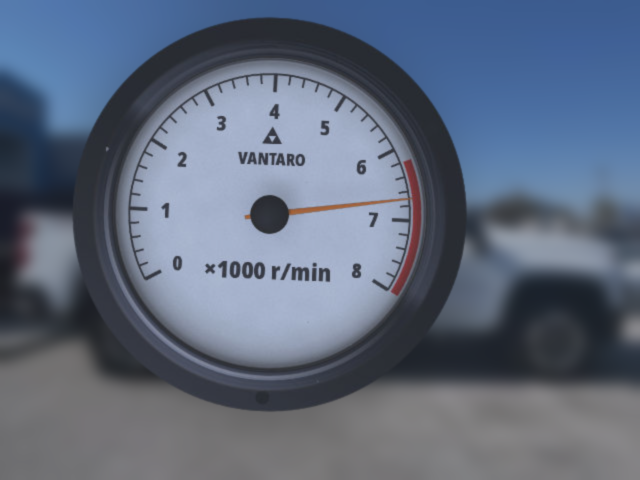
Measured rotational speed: rpm 6700
